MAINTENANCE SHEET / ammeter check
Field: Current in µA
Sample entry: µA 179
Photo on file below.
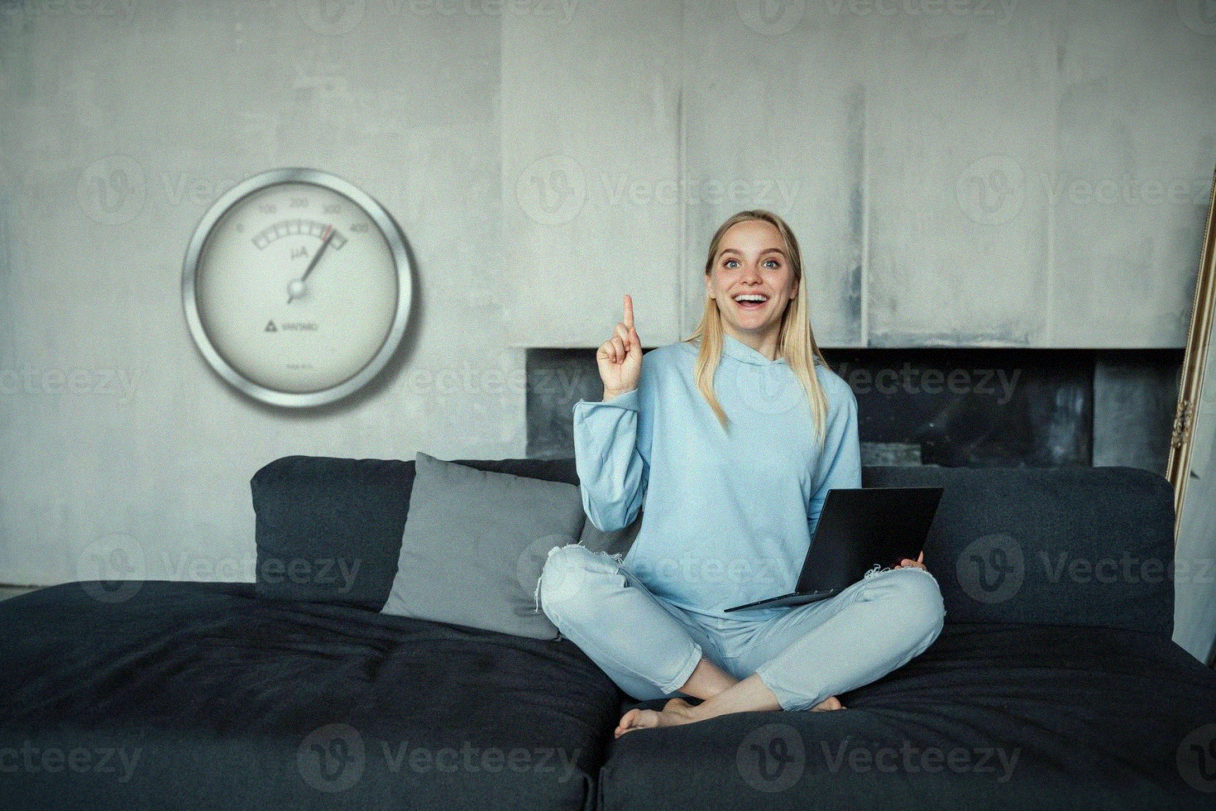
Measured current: µA 350
